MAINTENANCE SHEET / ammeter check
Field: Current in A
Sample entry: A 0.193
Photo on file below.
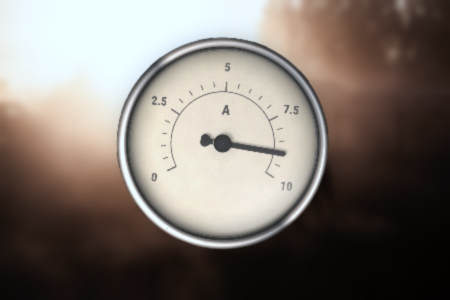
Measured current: A 9
